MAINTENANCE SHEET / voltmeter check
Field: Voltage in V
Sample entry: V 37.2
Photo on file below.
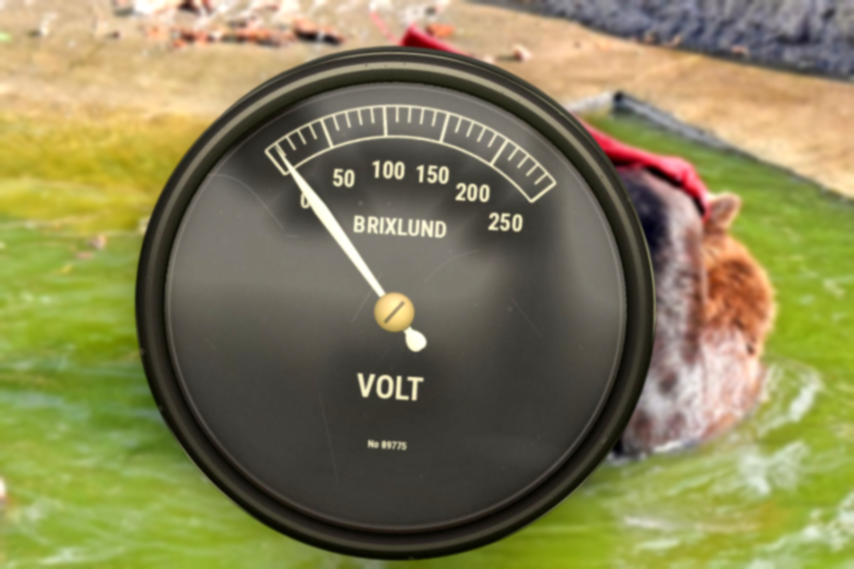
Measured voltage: V 10
